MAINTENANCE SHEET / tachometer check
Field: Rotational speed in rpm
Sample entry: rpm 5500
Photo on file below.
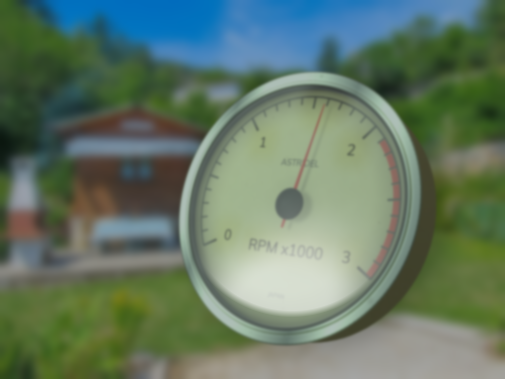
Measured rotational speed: rpm 1600
